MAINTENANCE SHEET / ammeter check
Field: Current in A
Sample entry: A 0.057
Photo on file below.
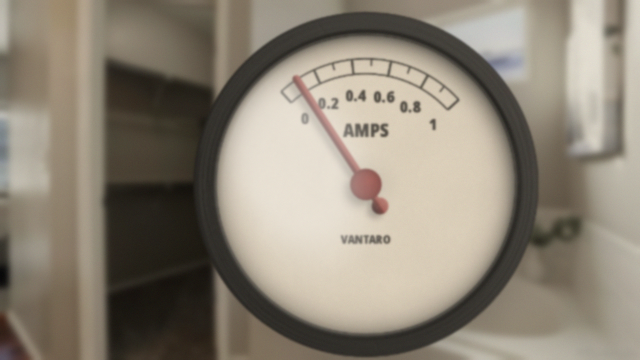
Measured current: A 0.1
